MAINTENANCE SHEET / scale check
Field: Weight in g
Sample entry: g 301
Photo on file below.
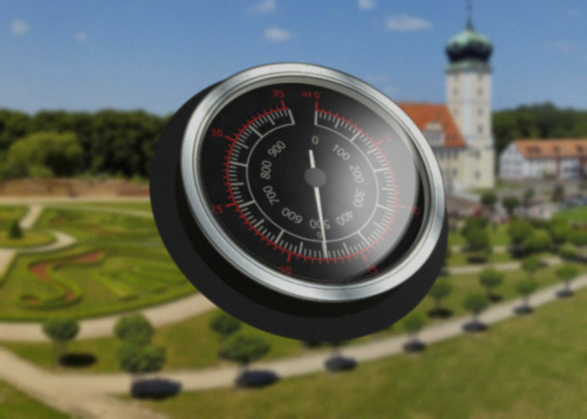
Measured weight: g 500
